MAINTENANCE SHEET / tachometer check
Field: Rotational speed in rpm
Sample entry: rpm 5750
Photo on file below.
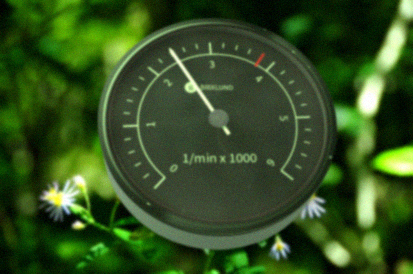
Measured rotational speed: rpm 2400
